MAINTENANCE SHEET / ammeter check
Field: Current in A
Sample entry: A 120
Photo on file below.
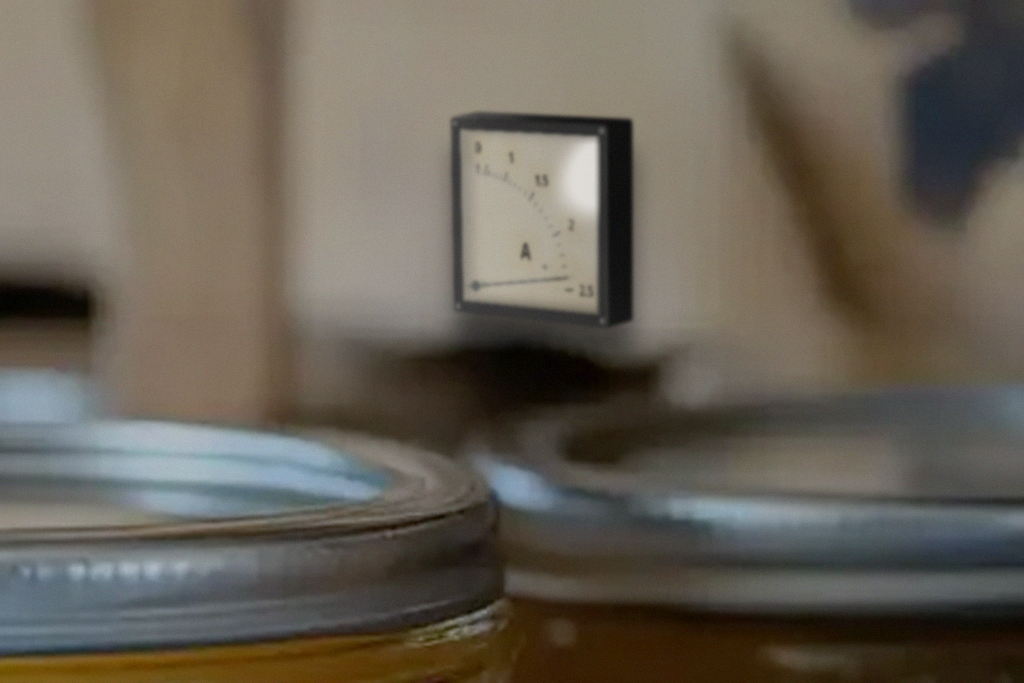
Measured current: A 2.4
